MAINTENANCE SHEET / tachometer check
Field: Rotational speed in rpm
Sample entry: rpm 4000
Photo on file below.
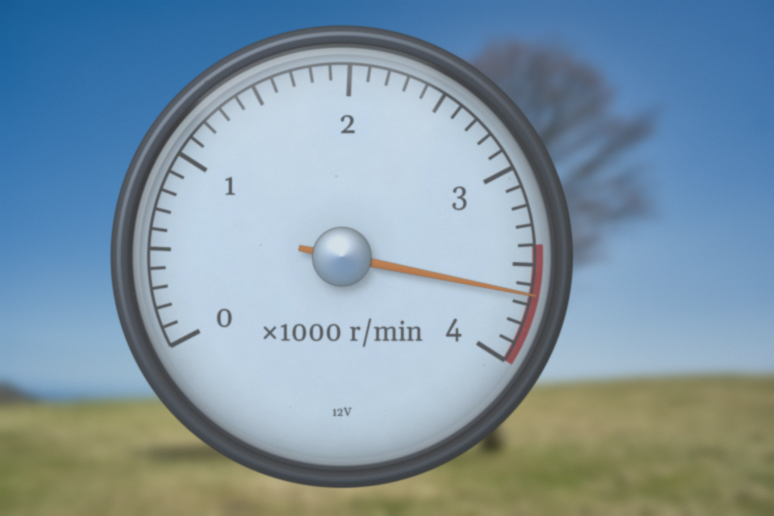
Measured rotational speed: rpm 3650
